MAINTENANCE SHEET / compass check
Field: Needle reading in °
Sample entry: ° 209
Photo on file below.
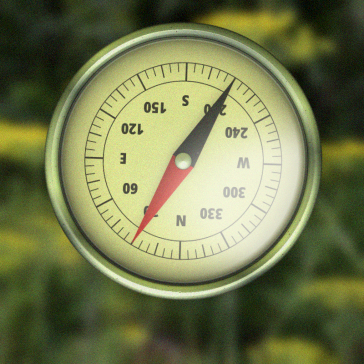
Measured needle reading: ° 30
